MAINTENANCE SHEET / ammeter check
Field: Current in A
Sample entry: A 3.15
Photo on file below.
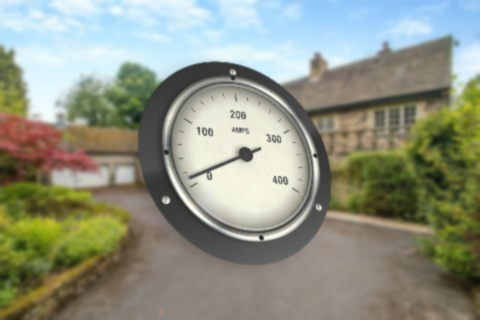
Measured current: A 10
